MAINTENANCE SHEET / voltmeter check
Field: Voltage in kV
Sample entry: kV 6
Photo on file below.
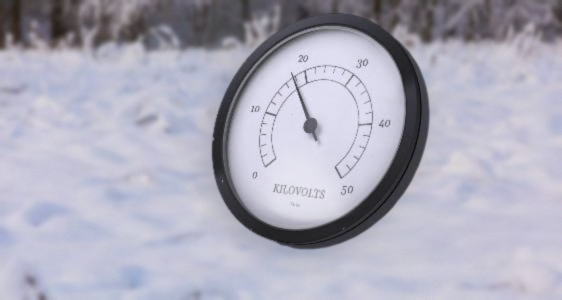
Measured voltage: kV 18
